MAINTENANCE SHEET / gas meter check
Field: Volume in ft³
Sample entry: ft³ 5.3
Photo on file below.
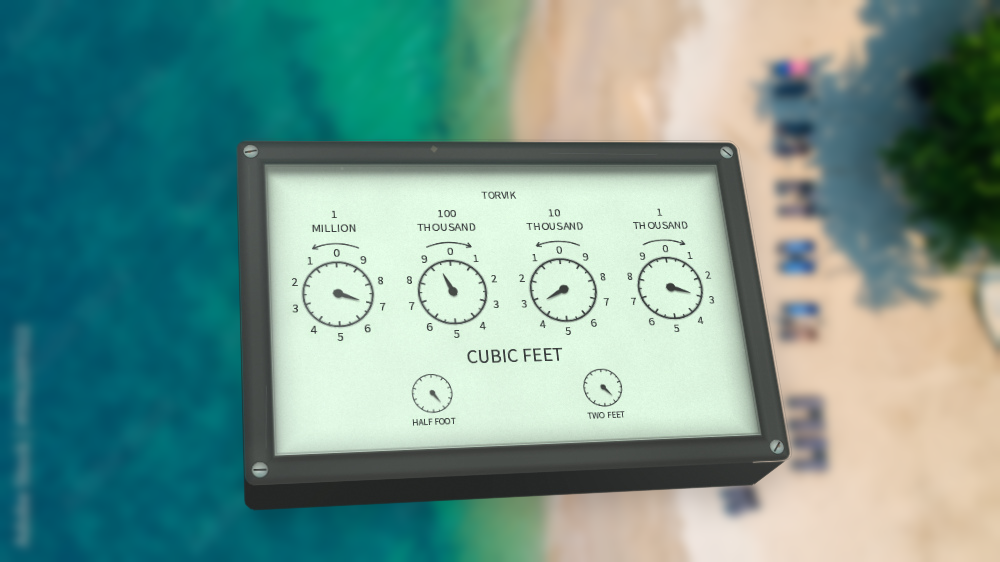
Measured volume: ft³ 693300
